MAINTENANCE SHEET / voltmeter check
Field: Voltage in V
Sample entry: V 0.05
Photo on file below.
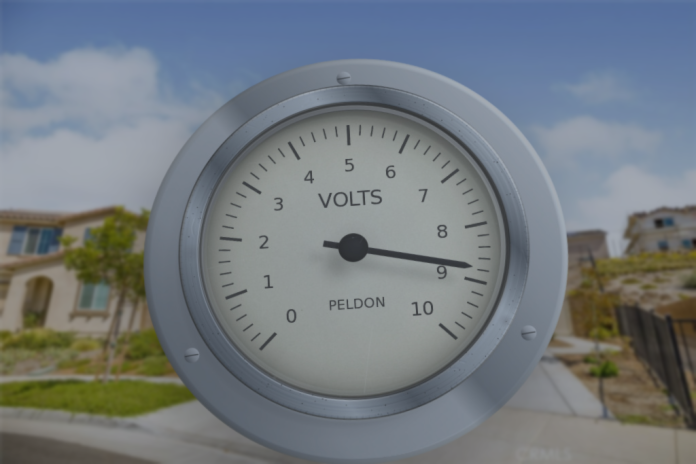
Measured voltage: V 8.8
